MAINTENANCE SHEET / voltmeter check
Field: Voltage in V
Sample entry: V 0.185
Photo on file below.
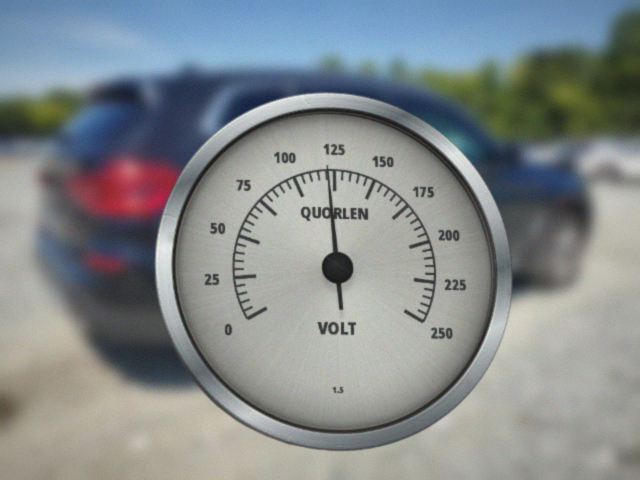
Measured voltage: V 120
